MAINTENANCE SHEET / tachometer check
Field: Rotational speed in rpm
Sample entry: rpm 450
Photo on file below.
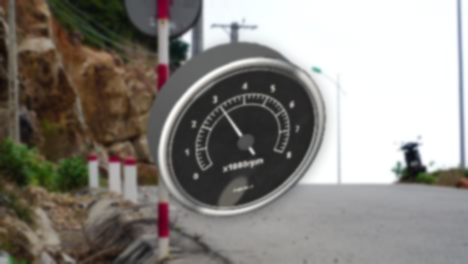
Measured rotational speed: rpm 3000
